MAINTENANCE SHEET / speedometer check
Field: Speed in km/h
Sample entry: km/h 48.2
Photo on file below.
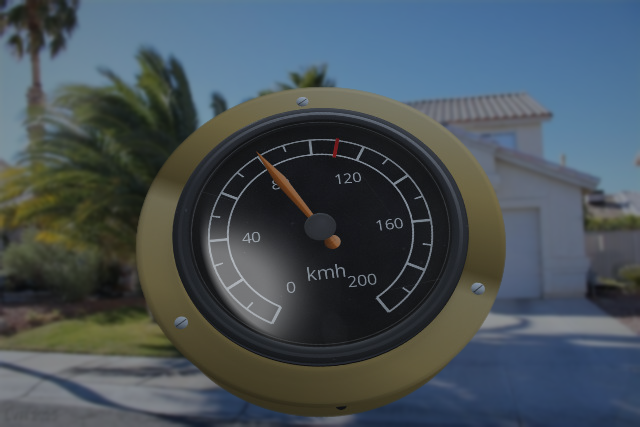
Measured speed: km/h 80
